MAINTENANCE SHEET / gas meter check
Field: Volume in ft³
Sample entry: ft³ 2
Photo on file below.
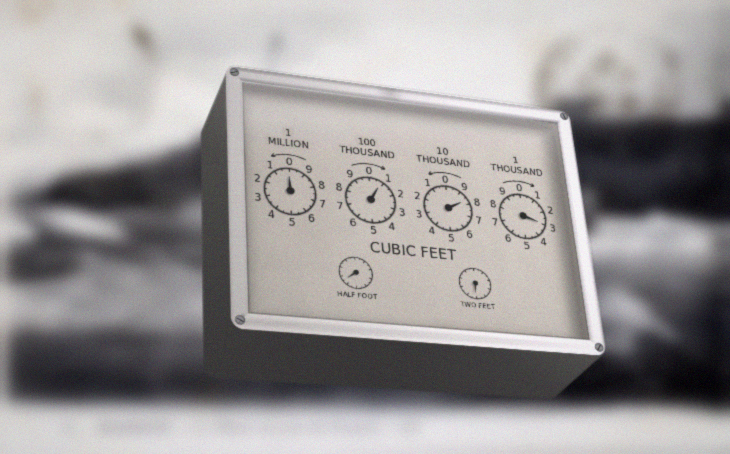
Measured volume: ft³ 8300
